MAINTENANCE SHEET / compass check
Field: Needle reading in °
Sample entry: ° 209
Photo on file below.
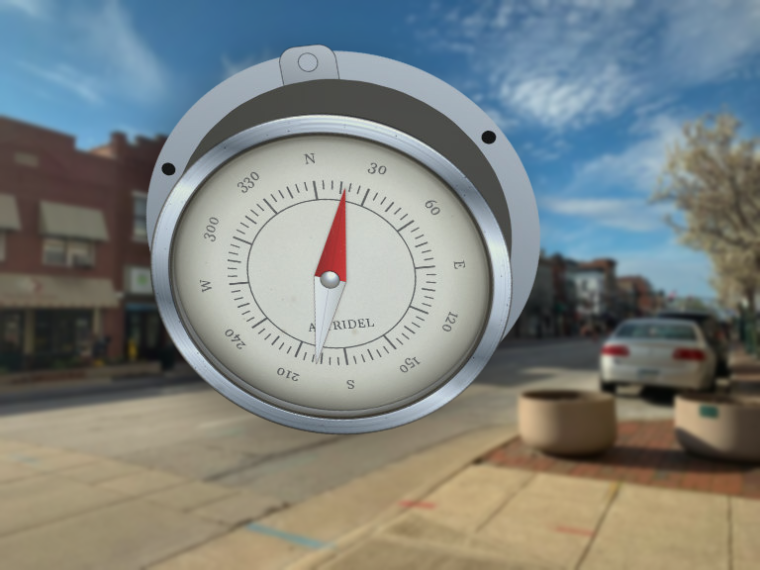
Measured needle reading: ° 17.5
